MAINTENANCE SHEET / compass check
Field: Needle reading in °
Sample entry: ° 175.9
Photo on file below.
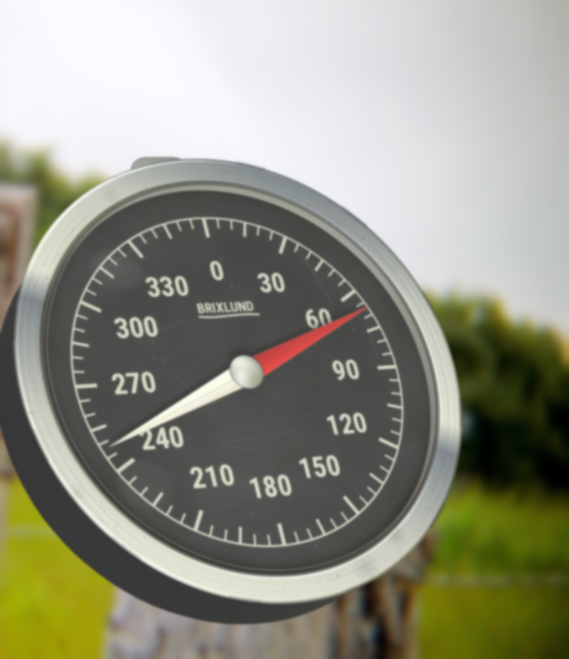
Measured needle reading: ° 67.5
